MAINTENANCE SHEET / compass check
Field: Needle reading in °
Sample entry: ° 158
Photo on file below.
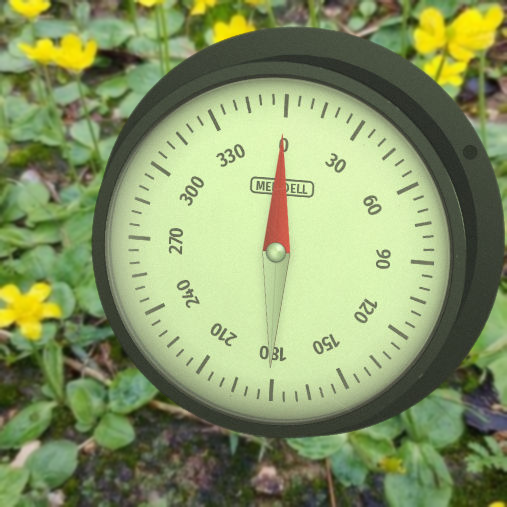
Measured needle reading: ° 0
